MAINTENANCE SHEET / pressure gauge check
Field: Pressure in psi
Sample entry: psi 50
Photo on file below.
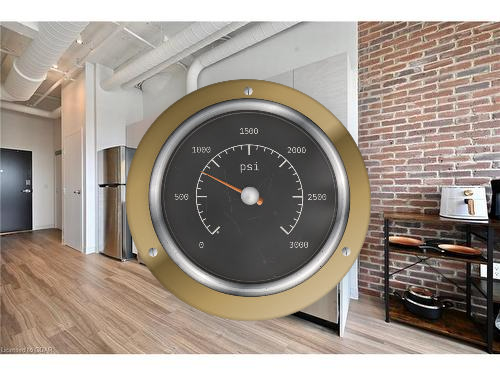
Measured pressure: psi 800
